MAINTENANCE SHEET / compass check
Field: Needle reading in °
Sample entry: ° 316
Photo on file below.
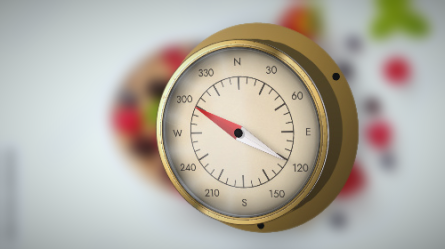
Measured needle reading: ° 300
